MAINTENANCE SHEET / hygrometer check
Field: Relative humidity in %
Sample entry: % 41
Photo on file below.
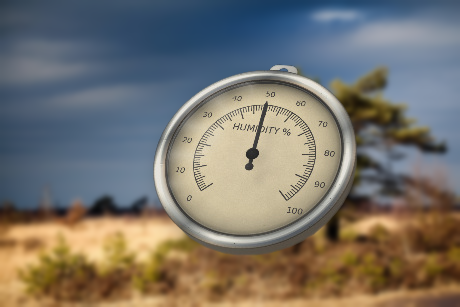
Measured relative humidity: % 50
